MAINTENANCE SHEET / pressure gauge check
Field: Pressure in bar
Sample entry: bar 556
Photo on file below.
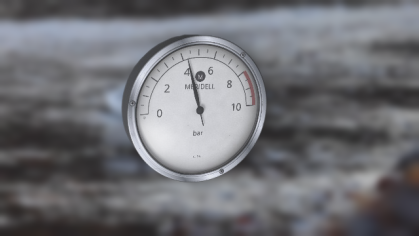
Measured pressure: bar 4.25
